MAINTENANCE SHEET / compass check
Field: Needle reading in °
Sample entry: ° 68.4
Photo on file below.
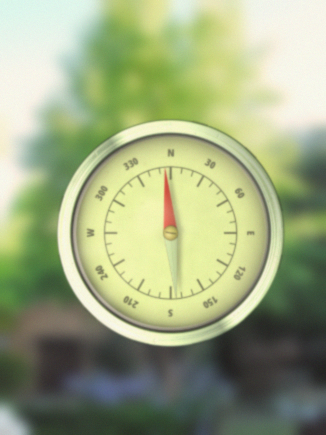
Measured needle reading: ° 355
